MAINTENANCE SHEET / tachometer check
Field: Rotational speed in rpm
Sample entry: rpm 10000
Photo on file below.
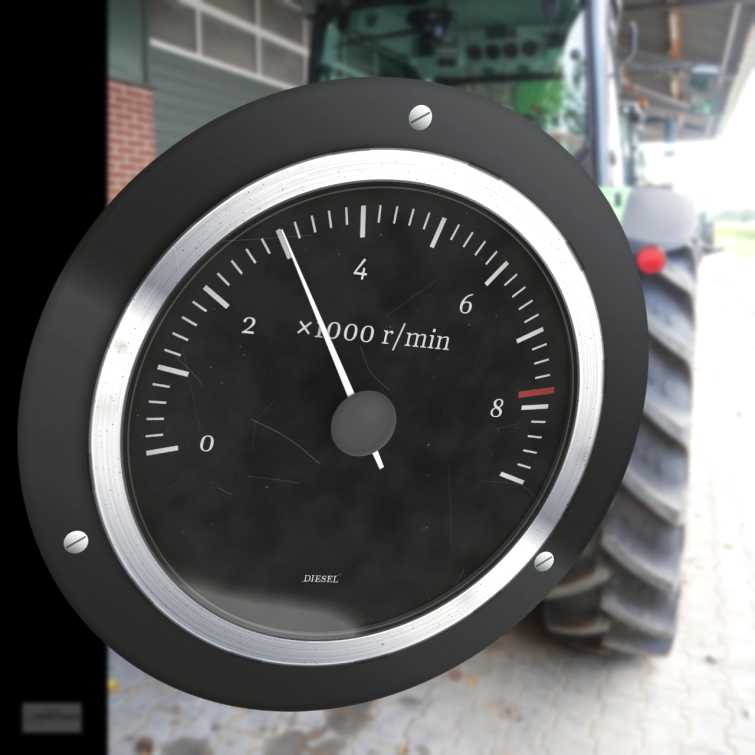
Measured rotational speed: rpm 3000
